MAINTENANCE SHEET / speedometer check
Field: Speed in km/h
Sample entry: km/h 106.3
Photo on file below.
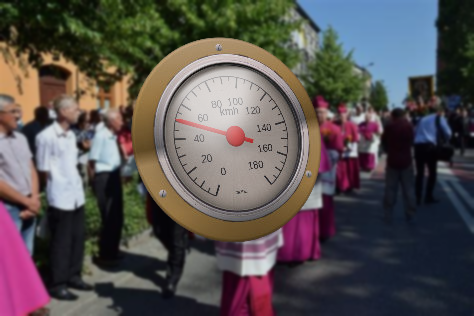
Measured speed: km/h 50
